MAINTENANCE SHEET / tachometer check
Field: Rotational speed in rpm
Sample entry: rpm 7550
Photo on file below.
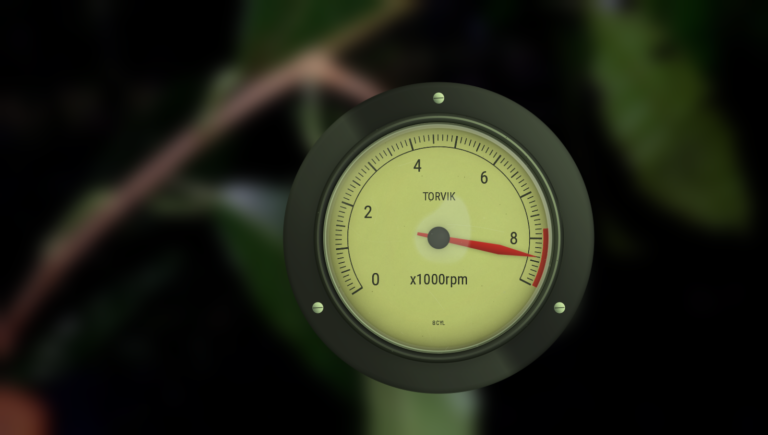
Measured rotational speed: rpm 8400
